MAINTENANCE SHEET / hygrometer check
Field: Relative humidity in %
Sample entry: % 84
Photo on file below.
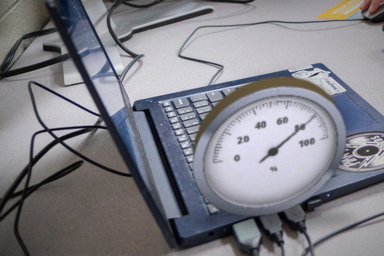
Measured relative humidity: % 80
